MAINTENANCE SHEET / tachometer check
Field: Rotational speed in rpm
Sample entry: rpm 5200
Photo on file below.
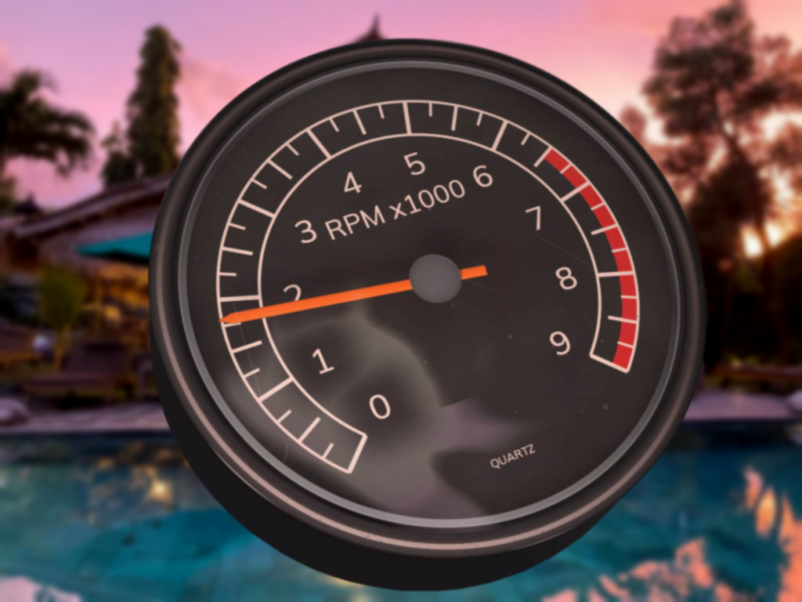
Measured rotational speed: rpm 1750
